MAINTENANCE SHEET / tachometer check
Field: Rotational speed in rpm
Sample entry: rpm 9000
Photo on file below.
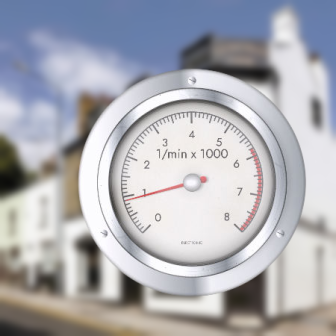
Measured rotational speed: rpm 900
